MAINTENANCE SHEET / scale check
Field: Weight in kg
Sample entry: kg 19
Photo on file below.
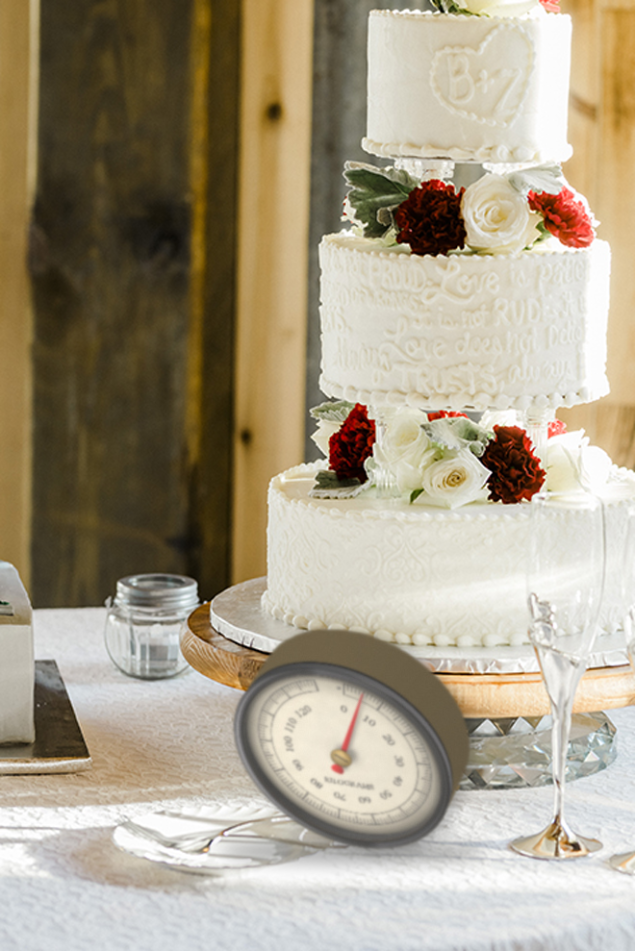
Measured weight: kg 5
